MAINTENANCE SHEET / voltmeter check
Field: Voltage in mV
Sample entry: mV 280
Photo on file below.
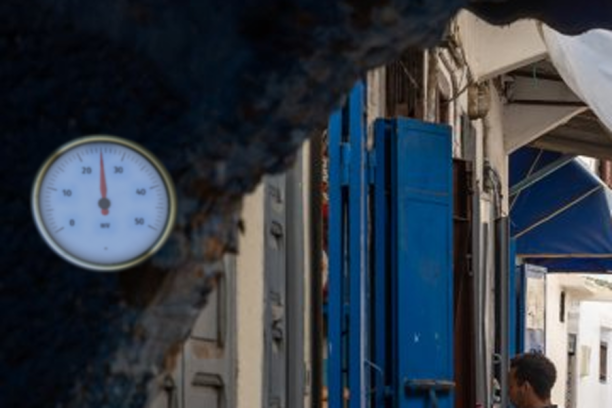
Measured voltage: mV 25
